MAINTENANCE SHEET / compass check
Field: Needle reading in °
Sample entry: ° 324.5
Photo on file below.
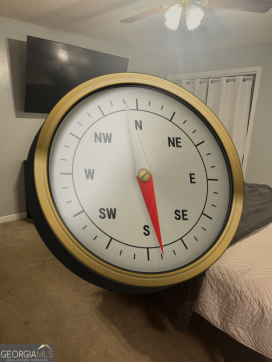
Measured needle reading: ° 170
